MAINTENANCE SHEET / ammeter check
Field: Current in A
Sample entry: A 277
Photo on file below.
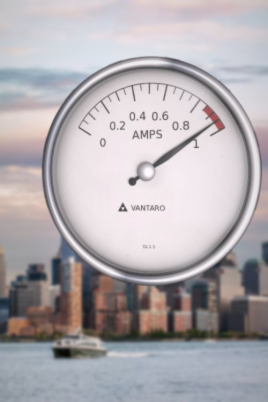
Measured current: A 0.95
